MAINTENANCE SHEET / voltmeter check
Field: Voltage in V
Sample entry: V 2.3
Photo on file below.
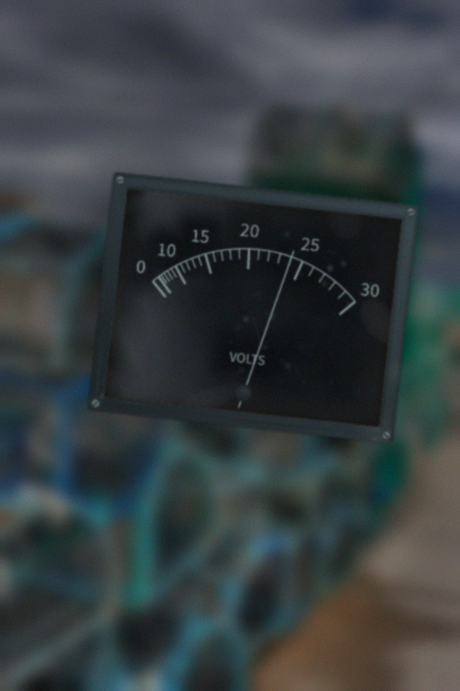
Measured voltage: V 24
